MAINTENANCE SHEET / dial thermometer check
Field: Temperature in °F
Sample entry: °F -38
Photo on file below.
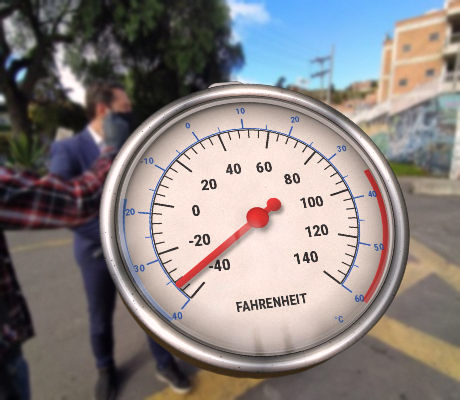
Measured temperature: °F -34
